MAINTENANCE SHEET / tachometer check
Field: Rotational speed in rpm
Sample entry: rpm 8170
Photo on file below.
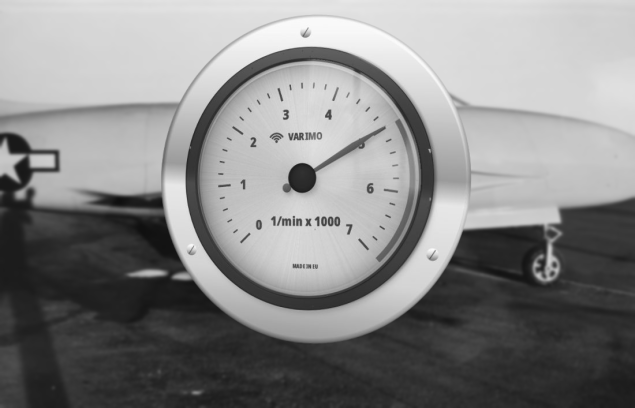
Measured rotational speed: rpm 5000
